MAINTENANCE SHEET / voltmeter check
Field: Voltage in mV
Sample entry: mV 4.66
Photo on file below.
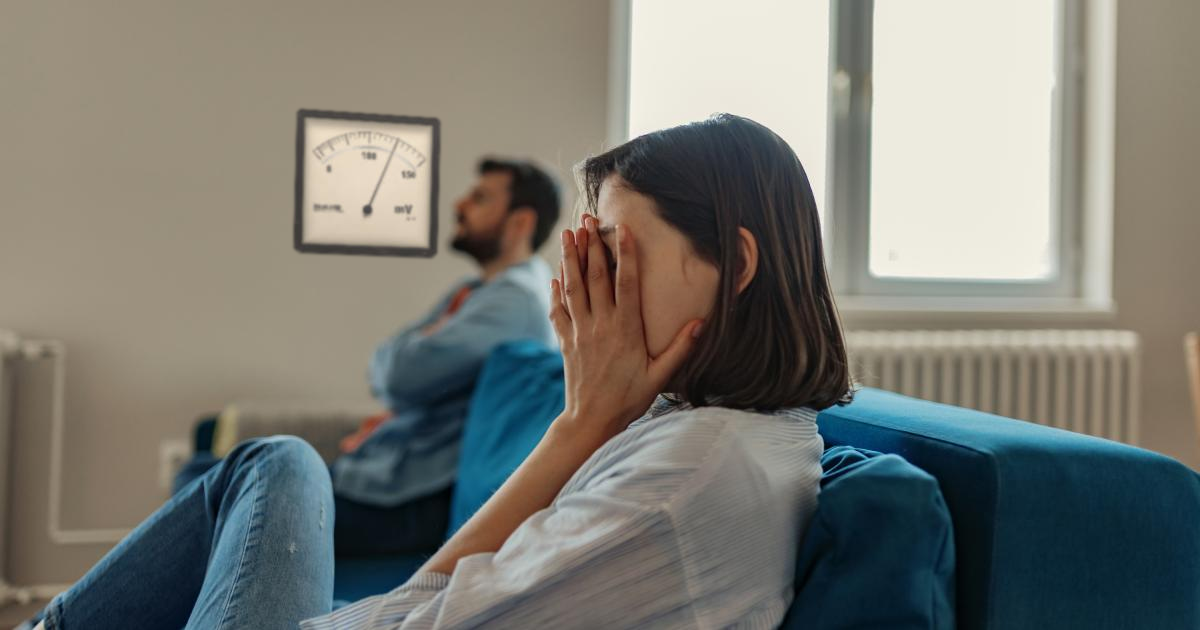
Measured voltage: mV 125
